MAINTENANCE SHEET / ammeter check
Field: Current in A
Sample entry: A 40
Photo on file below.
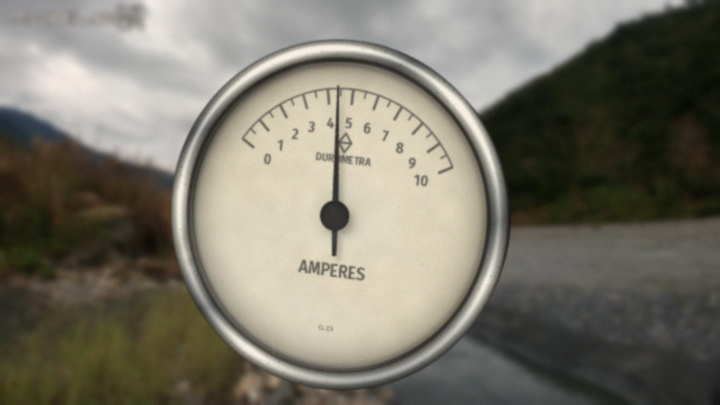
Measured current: A 4.5
